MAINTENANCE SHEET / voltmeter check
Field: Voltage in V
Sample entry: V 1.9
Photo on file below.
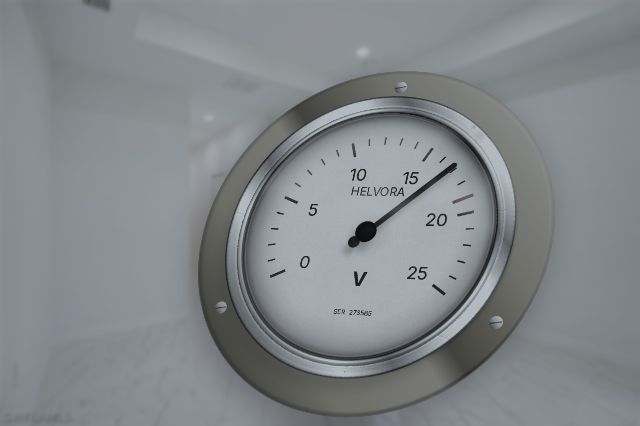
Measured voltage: V 17
